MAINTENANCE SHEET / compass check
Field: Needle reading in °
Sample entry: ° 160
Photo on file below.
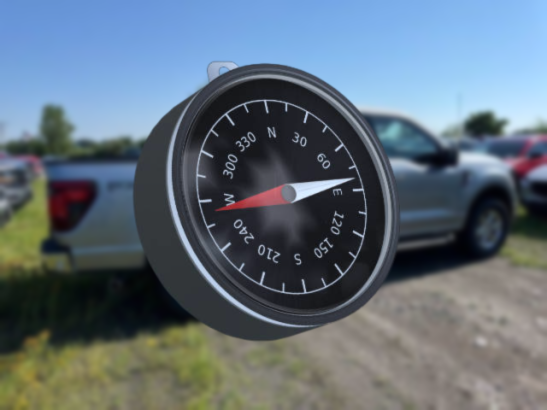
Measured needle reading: ° 262.5
